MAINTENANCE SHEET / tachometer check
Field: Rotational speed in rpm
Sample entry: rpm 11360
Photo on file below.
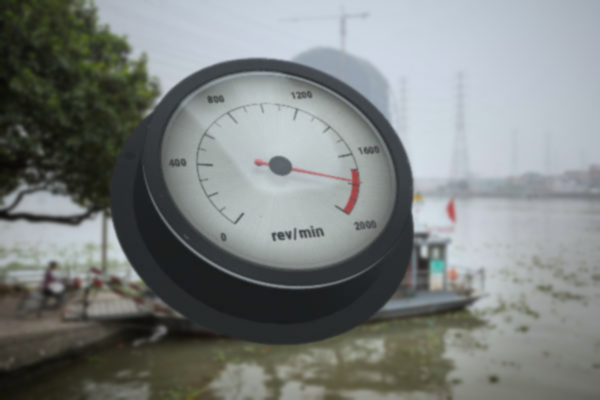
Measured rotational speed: rpm 1800
